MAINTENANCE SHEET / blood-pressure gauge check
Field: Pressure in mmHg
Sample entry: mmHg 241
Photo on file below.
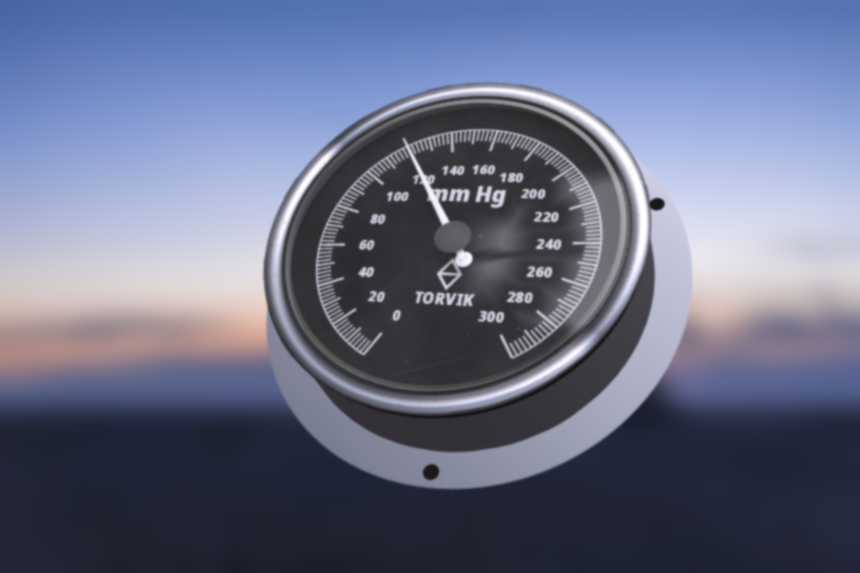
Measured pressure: mmHg 120
